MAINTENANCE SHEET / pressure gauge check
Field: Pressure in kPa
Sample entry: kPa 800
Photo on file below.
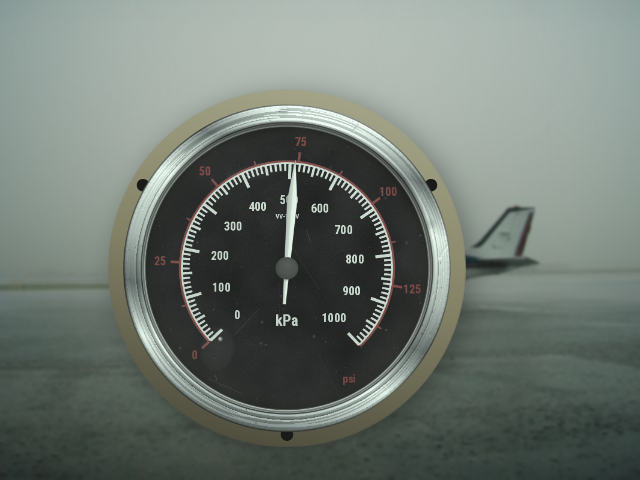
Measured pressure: kPa 510
